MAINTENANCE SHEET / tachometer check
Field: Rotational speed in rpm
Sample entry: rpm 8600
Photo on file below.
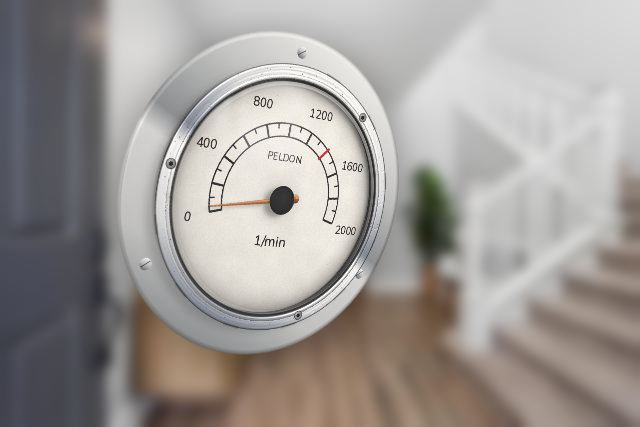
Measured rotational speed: rpm 50
